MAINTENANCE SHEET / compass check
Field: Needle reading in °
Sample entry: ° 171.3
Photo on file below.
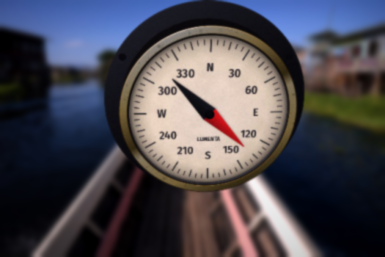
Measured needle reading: ° 135
